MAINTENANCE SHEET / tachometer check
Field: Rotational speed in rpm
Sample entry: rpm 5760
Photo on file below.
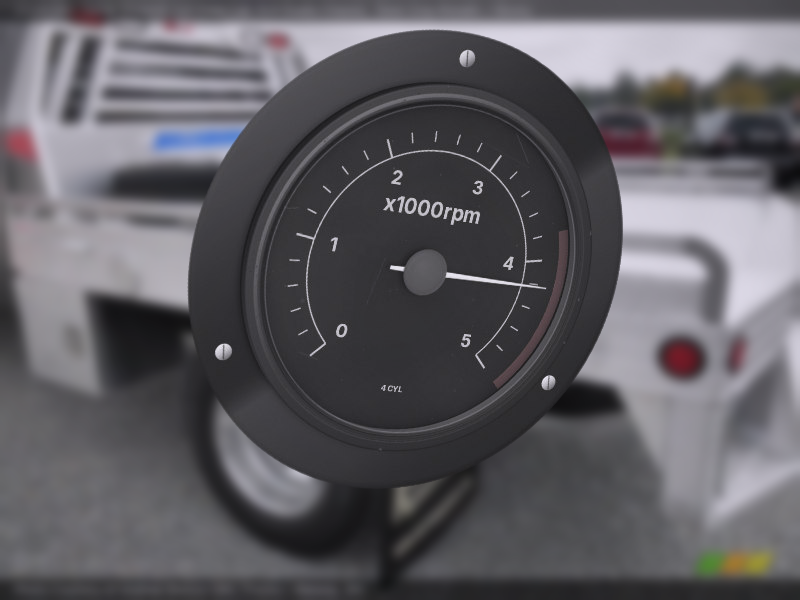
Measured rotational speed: rpm 4200
